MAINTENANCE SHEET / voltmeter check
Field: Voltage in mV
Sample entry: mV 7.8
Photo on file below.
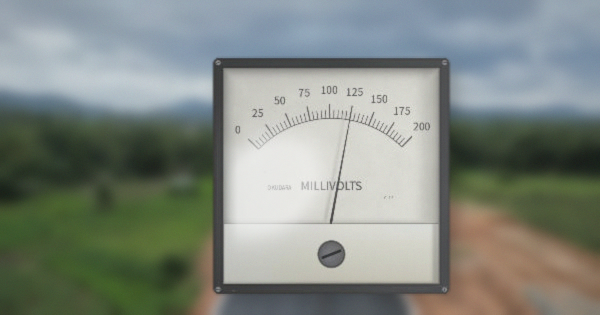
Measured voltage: mV 125
